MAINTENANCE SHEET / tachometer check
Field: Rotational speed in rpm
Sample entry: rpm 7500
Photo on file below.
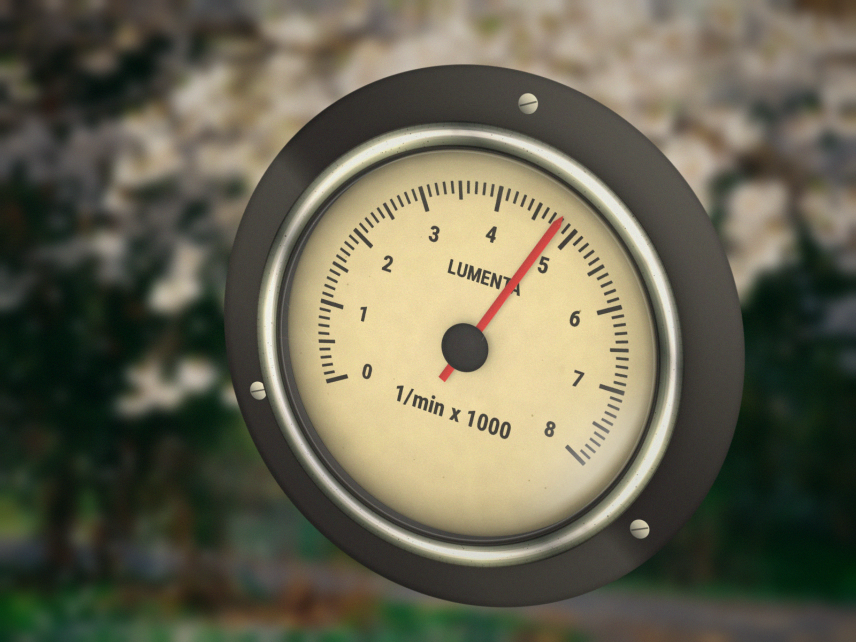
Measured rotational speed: rpm 4800
